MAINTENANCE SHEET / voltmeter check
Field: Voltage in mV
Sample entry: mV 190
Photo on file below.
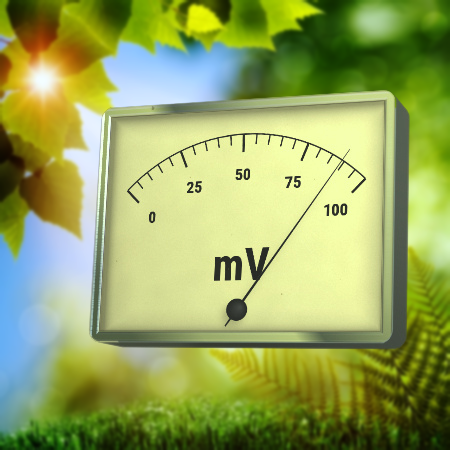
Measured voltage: mV 90
